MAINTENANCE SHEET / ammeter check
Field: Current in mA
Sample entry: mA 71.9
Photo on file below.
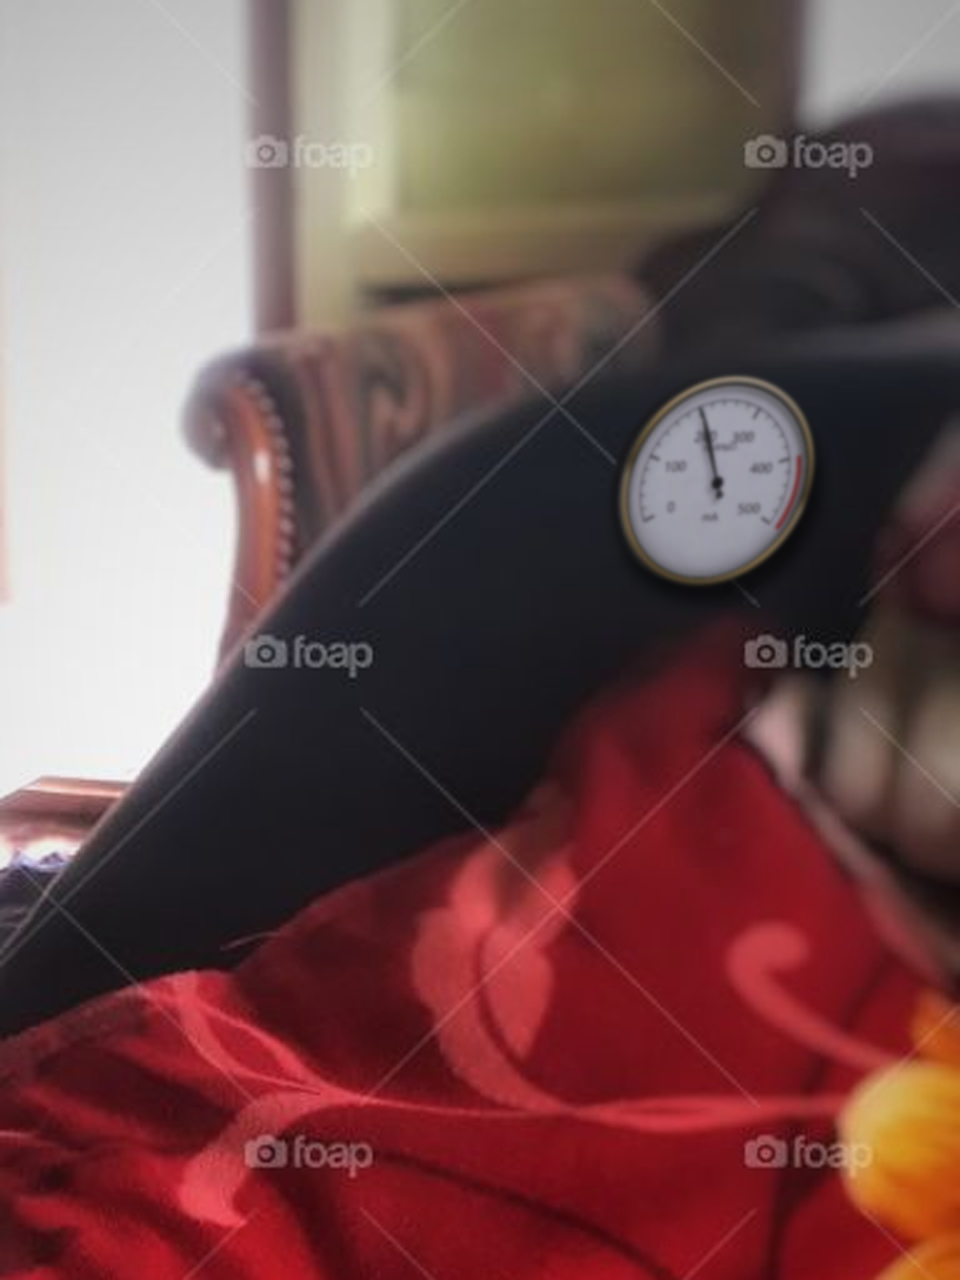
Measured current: mA 200
